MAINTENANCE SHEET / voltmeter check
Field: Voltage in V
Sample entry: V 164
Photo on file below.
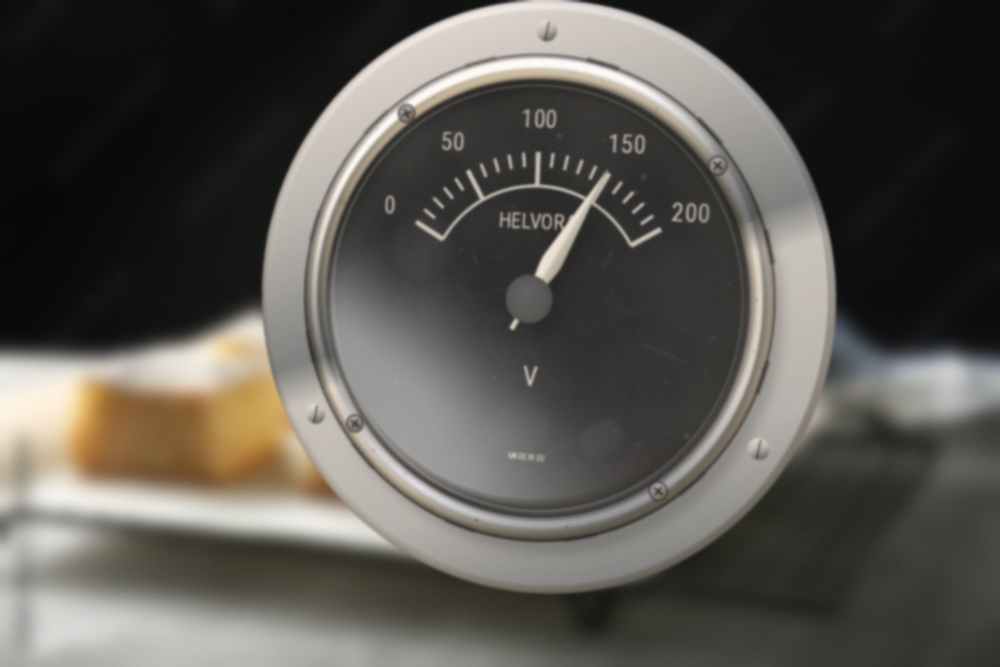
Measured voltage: V 150
